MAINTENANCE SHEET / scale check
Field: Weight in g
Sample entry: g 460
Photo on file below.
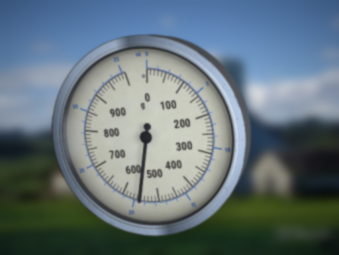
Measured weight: g 550
